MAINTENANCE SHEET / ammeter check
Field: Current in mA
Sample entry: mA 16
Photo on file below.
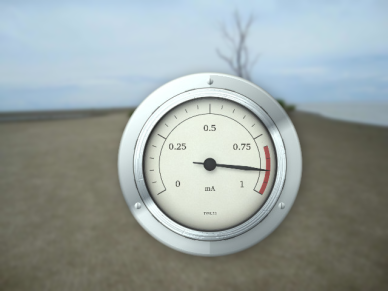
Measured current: mA 0.9
